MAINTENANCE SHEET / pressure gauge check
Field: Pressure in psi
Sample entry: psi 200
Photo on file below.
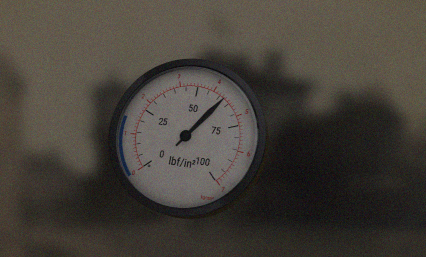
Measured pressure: psi 62.5
